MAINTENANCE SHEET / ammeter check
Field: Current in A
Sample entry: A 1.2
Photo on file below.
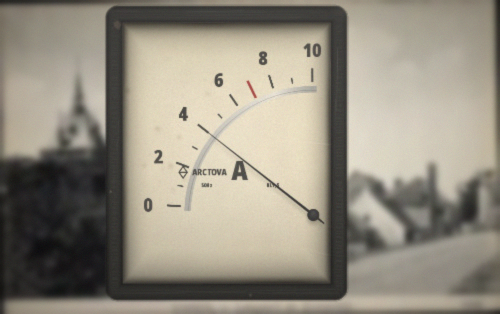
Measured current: A 4
